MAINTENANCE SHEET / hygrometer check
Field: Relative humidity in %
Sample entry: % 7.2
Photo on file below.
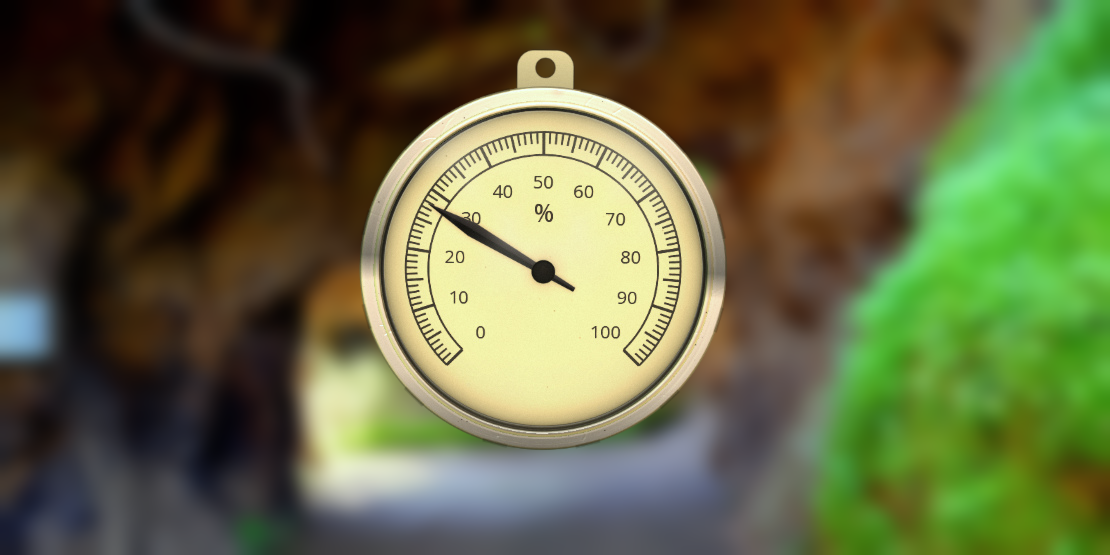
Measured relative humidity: % 28
